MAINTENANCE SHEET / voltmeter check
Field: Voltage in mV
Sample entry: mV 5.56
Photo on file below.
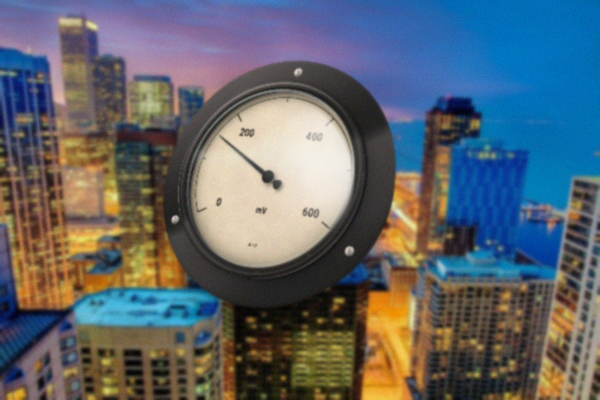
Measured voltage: mV 150
